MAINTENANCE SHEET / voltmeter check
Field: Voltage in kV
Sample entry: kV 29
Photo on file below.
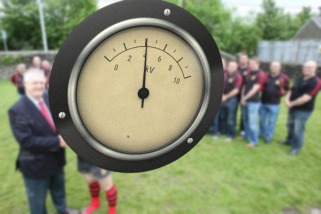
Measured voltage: kV 4
